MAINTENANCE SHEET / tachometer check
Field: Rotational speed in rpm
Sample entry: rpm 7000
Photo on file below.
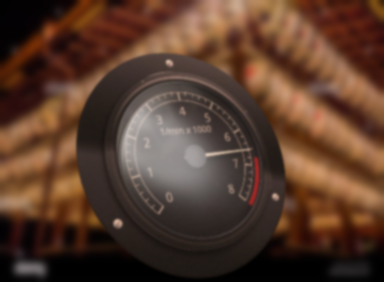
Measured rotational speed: rpm 6600
